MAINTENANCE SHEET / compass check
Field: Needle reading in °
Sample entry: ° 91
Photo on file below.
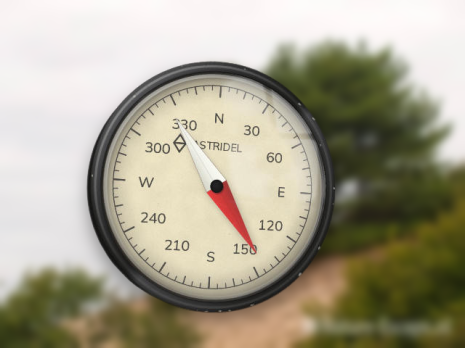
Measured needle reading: ° 145
